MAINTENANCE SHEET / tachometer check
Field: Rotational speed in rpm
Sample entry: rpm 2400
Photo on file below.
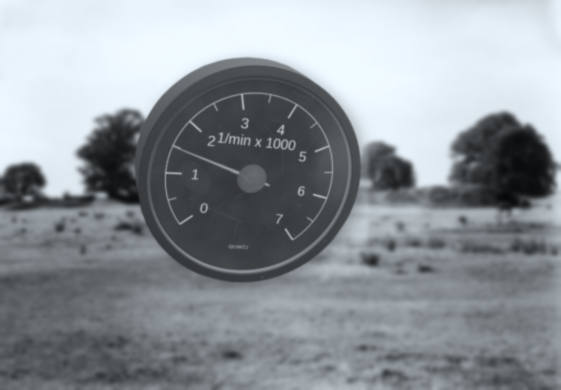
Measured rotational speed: rpm 1500
